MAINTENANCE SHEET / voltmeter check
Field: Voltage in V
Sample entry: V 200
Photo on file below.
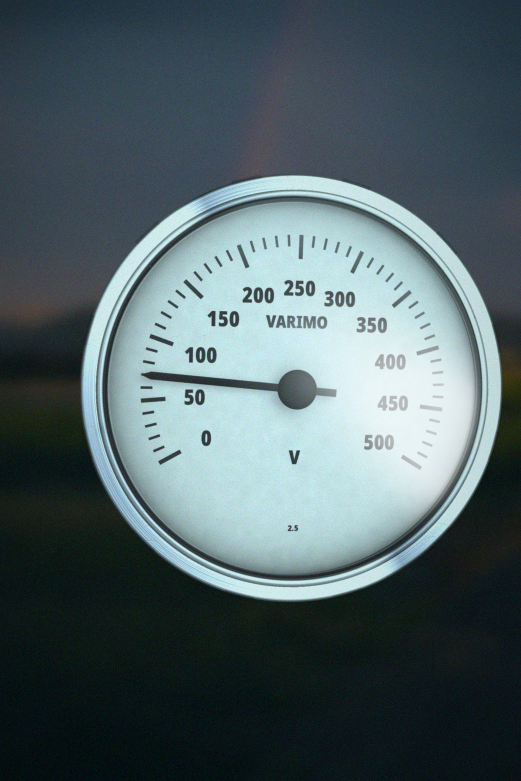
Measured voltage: V 70
